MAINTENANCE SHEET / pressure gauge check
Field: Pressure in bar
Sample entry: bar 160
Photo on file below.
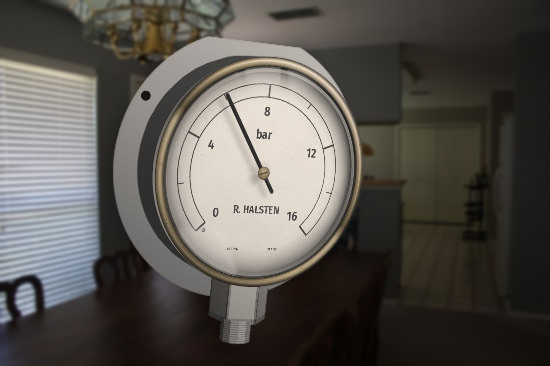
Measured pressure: bar 6
